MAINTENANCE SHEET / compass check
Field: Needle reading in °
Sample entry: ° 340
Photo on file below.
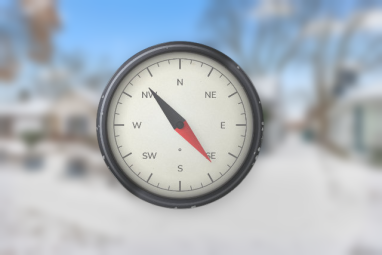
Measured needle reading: ° 140
